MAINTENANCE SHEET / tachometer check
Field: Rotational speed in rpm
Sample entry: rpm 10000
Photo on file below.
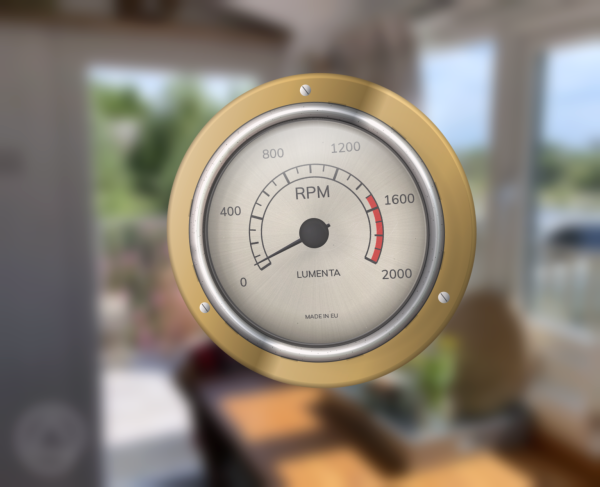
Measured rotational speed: rpm 50
